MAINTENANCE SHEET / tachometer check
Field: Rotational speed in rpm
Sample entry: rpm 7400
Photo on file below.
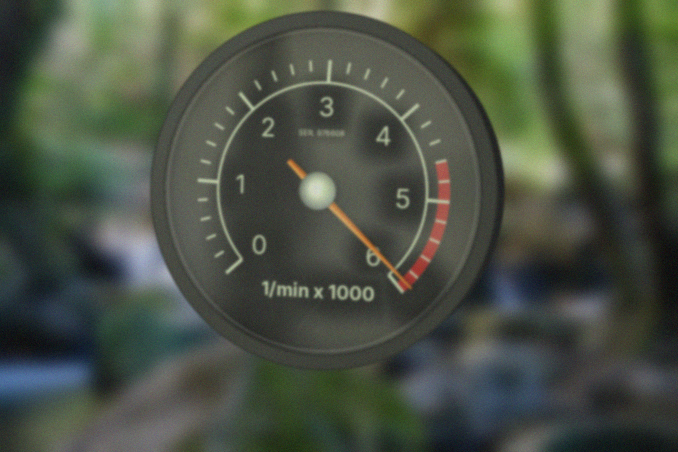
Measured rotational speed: rpm 5900
